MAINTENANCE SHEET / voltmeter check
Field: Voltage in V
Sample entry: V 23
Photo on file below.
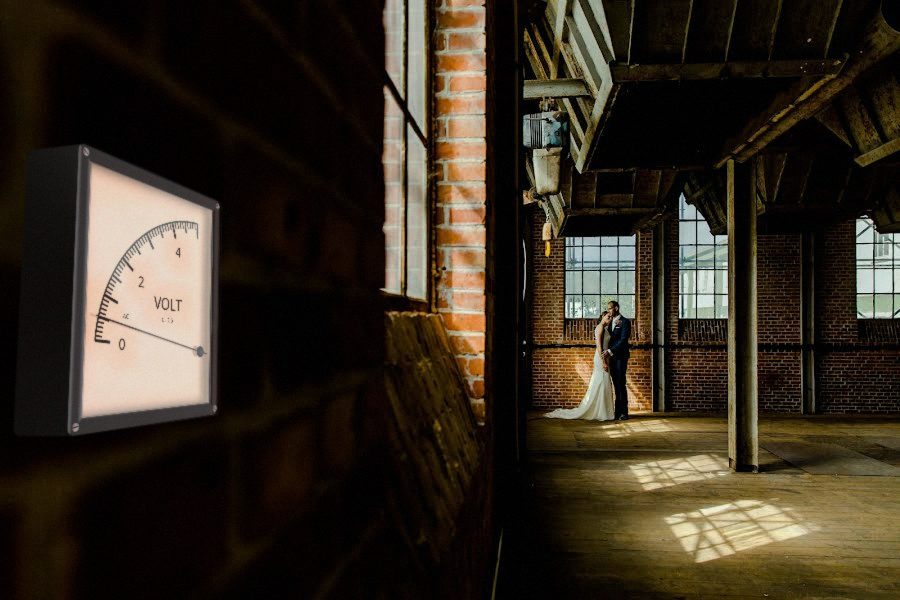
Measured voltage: V 0.5
